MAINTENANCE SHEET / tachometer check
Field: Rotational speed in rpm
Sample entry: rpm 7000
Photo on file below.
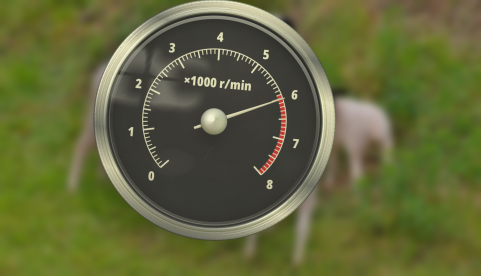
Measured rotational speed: rpm 6000
